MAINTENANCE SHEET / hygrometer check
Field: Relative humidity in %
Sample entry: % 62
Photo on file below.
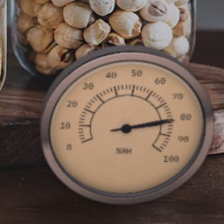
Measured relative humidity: % 80
